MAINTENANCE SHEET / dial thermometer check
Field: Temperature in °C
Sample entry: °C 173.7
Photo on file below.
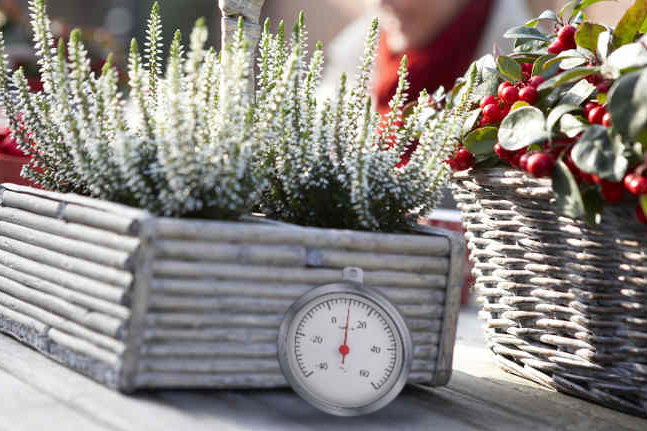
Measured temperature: °C 10
